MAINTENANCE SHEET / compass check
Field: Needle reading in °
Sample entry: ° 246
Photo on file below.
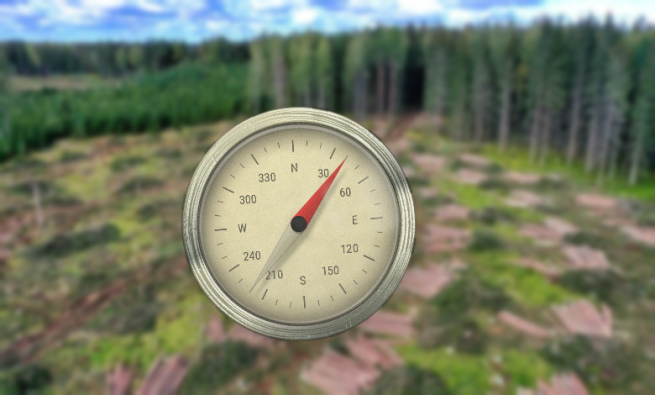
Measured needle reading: ° 40
